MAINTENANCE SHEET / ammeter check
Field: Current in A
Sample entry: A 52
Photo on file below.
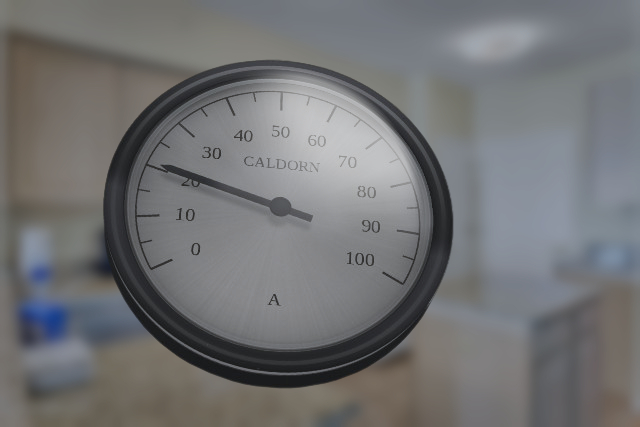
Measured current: A 20
